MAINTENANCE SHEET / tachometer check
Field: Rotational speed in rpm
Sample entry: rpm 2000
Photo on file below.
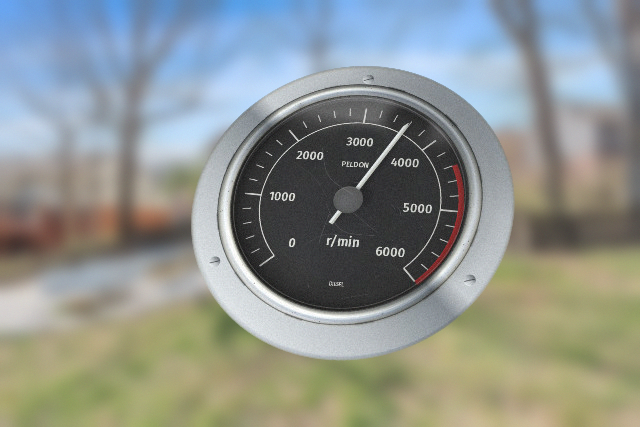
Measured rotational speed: rpm 3600
